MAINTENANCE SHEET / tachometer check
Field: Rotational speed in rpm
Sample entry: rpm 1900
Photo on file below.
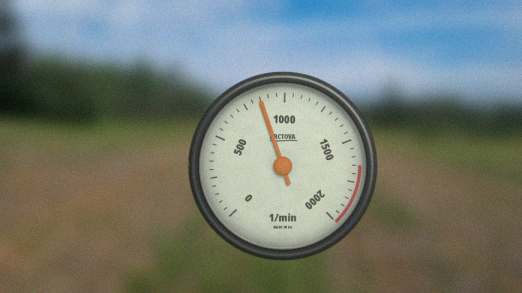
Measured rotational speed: rpm 850
